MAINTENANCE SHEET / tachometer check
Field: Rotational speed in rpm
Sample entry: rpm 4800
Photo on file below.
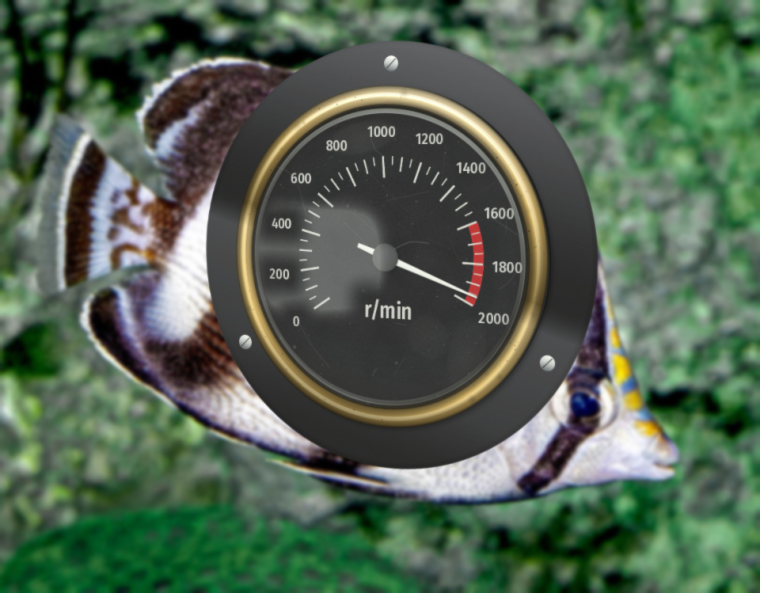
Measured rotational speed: rpm 1950
